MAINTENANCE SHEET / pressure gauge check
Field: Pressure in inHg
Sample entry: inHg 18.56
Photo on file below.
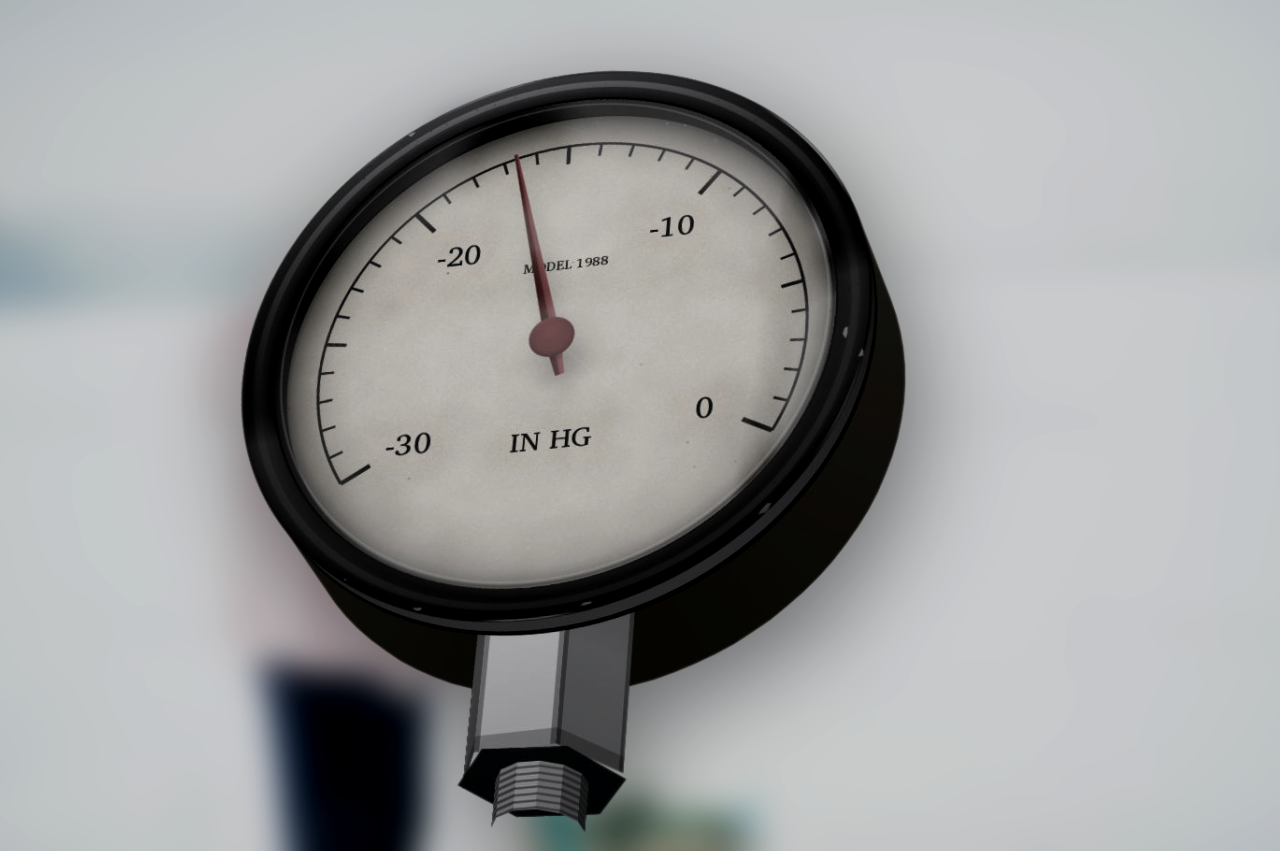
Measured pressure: inHg -16.5
